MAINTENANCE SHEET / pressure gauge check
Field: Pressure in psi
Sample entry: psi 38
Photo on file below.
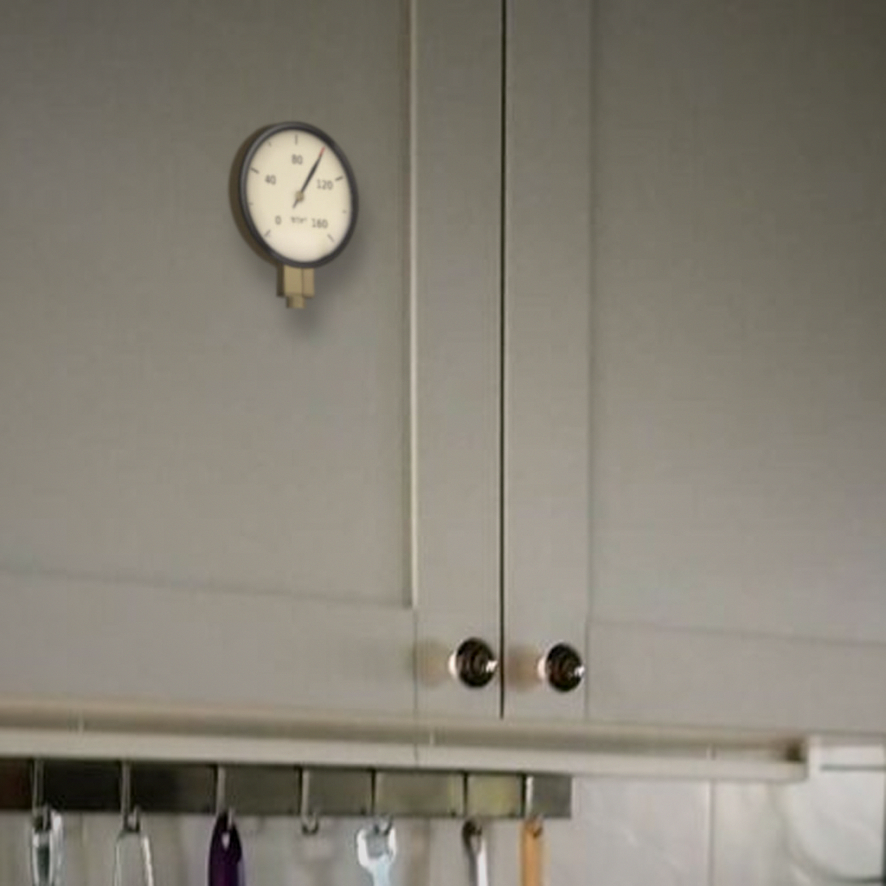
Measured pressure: psi 100
